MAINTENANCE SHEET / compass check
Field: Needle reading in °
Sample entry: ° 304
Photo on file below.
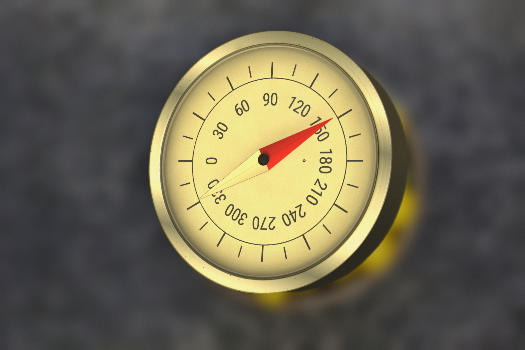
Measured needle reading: ° 150
